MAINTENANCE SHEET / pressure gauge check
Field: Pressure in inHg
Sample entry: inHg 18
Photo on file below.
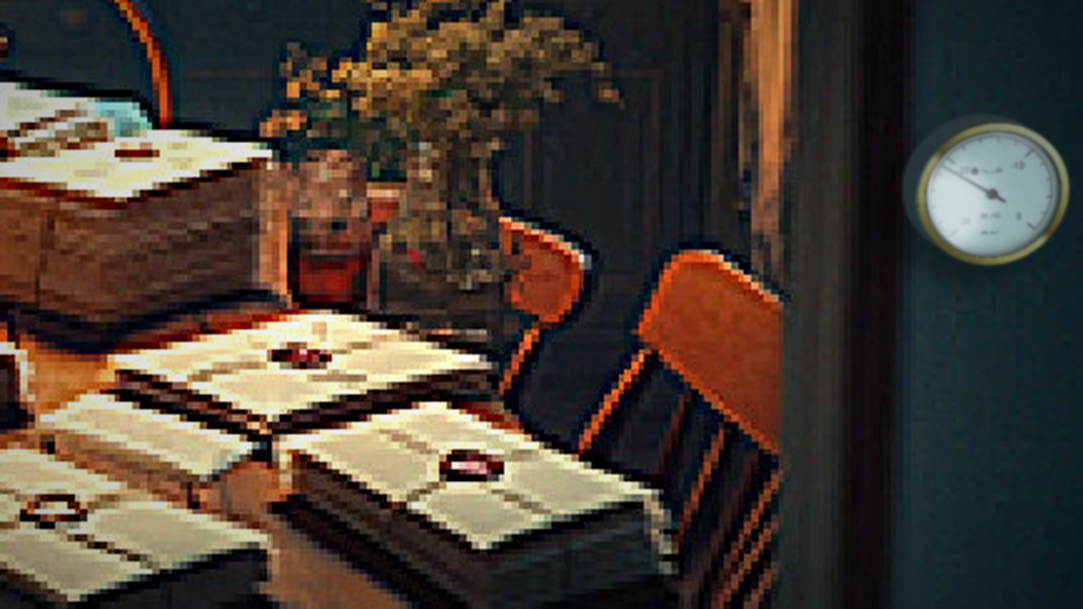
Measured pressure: inHg -21
